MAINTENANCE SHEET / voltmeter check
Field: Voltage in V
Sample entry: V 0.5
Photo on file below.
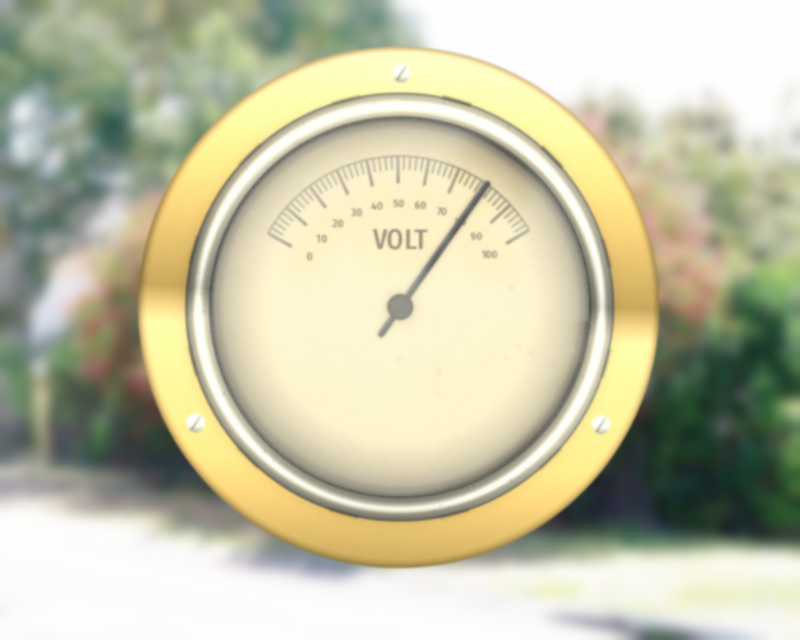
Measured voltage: V 80
